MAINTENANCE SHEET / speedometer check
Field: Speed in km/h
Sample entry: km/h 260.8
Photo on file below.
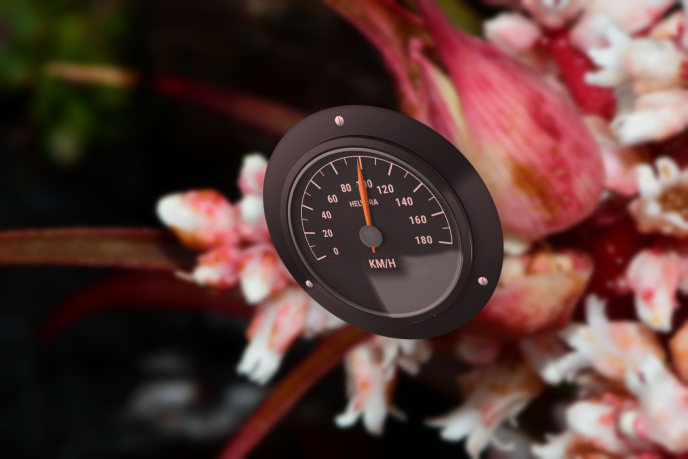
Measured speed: km/h 100
